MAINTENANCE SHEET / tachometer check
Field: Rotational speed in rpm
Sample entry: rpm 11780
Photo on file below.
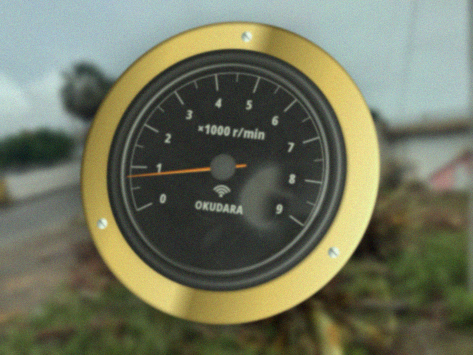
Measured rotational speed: rpm 750
